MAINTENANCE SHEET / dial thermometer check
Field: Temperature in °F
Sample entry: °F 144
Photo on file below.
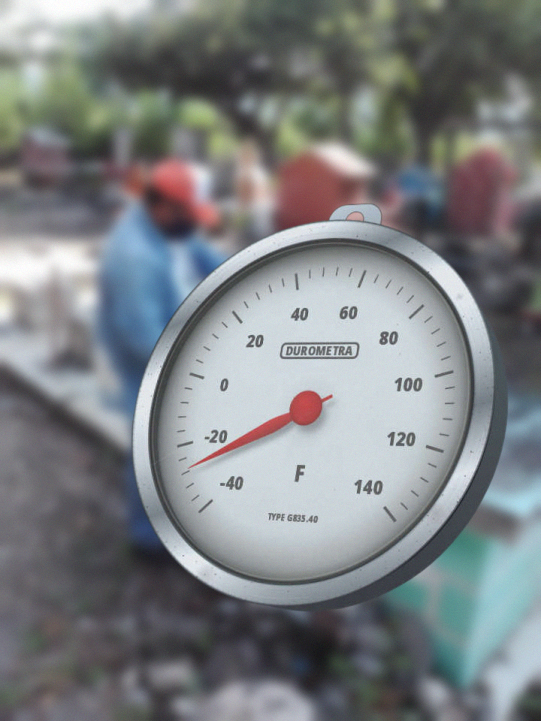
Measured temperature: °F -28
